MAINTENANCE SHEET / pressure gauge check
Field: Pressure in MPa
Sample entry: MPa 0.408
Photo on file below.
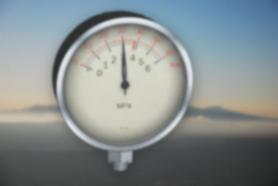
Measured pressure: MPa 3
